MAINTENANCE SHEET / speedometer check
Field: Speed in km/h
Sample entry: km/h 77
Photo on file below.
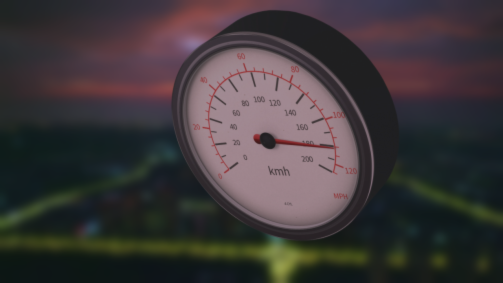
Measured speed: km/h 180
